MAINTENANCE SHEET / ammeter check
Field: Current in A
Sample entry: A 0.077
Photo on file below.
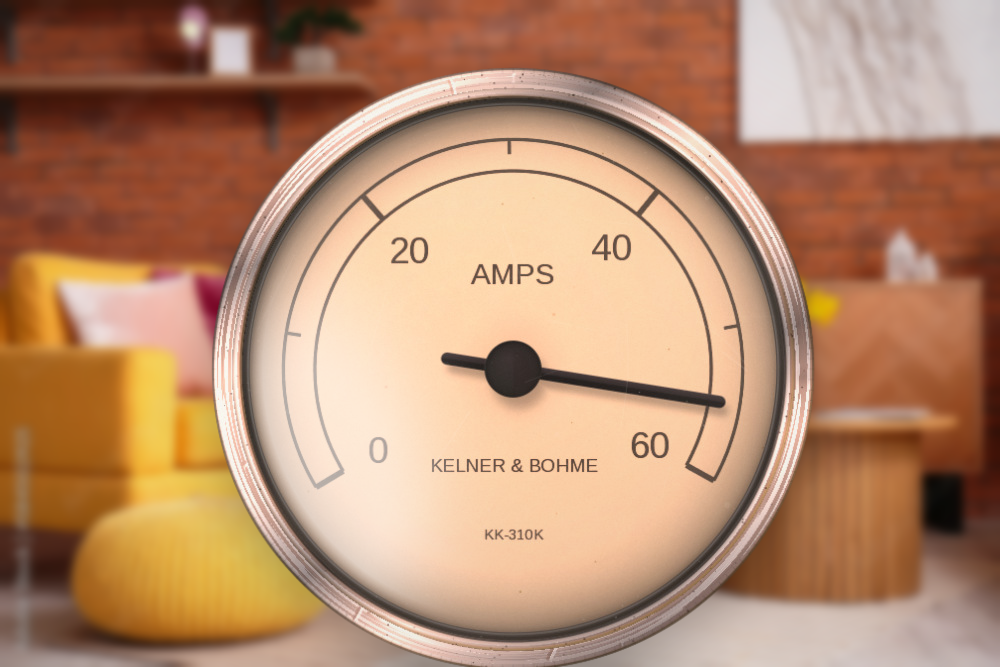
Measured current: A 55
